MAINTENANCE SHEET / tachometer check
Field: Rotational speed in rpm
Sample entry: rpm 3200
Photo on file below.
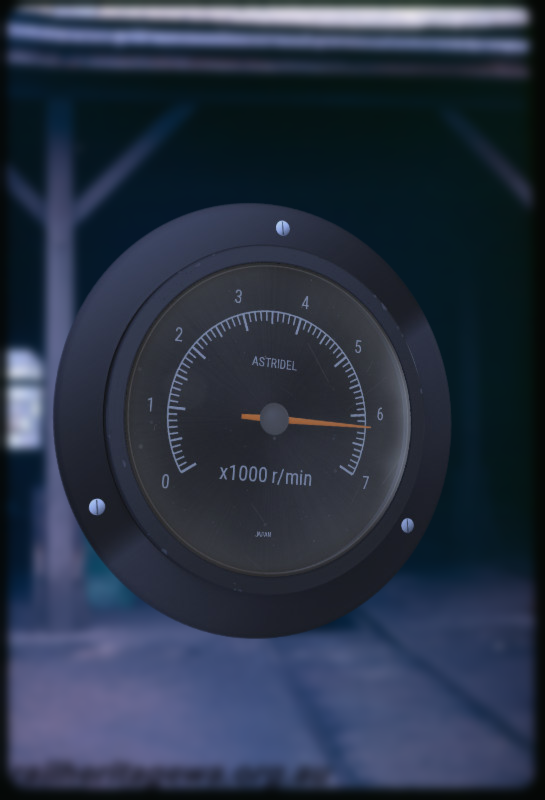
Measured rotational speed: rpm 6200
